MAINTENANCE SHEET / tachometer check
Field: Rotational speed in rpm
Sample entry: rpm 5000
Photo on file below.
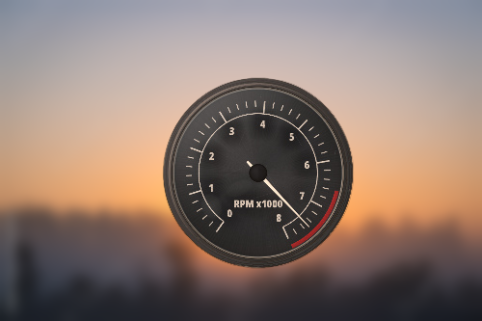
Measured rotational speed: rpm 7500
